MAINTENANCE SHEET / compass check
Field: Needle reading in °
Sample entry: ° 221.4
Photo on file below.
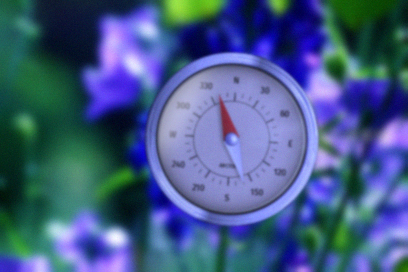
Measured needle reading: ° 340
